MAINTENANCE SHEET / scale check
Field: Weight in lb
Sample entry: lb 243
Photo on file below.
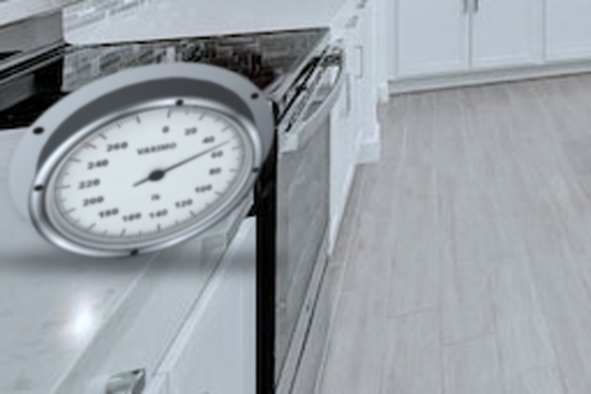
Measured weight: lb 50
